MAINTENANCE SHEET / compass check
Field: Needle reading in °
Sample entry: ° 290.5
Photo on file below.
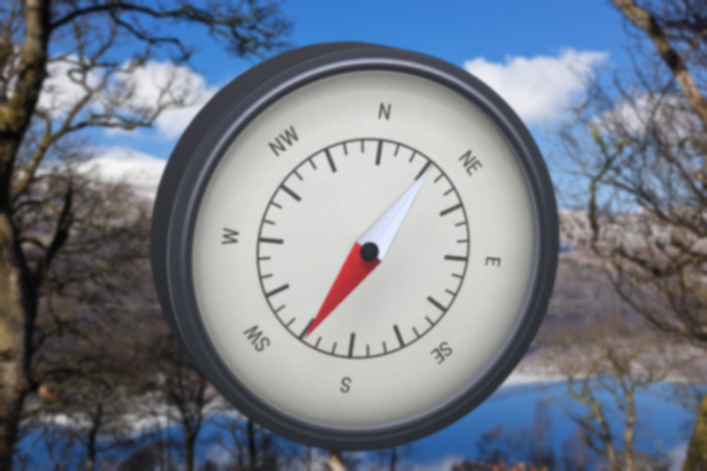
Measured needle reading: ° 210
